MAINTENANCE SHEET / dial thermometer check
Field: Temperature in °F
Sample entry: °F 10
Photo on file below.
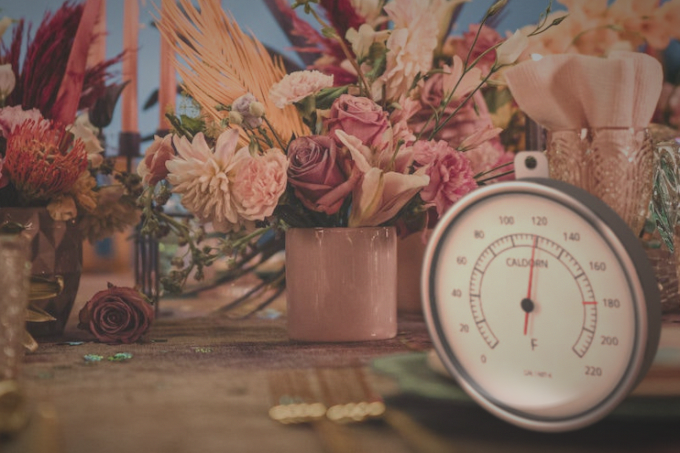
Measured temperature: °F 120
